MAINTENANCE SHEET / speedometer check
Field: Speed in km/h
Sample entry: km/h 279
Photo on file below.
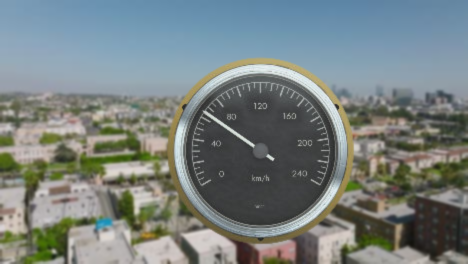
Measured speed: km/h 65
